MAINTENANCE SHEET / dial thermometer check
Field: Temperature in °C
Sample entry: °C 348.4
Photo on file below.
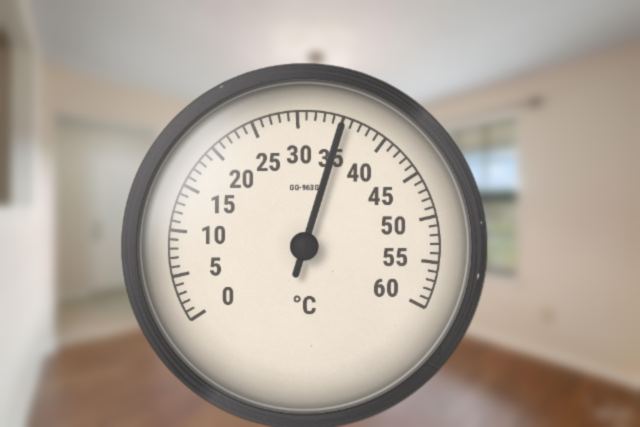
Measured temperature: °C 35
